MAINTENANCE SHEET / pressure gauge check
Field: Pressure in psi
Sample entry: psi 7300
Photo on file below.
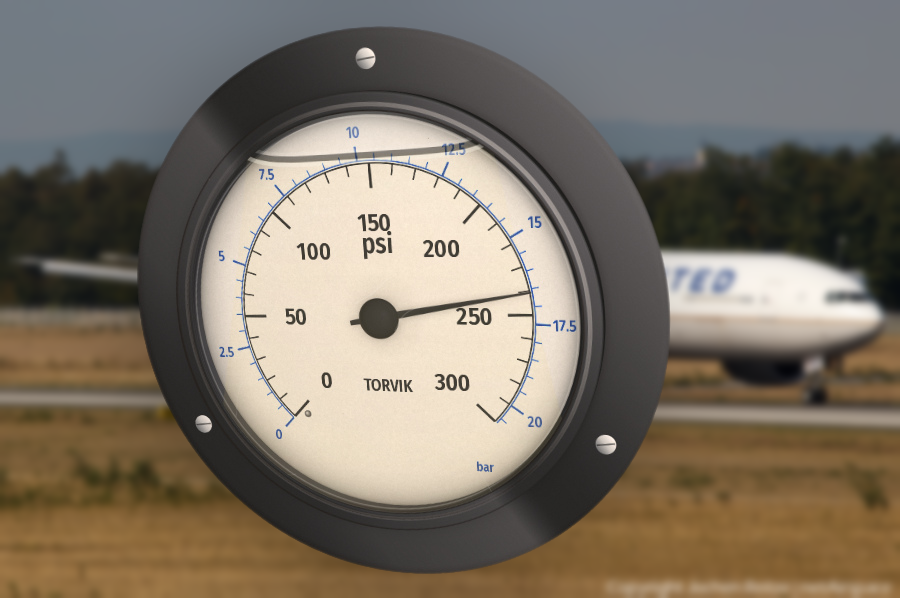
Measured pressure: psi 240
